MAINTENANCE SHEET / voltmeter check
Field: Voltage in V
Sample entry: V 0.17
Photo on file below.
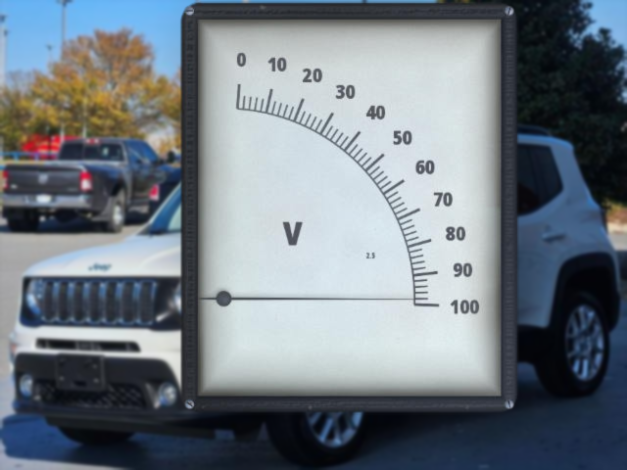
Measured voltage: V 98
